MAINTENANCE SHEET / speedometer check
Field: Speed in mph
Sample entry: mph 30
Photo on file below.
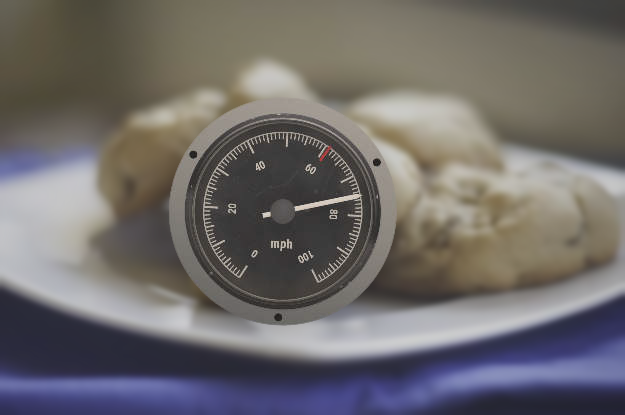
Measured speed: mph 75
